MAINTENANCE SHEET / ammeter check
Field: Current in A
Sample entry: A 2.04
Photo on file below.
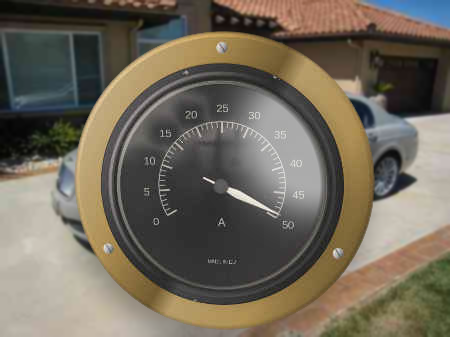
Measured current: A 49
